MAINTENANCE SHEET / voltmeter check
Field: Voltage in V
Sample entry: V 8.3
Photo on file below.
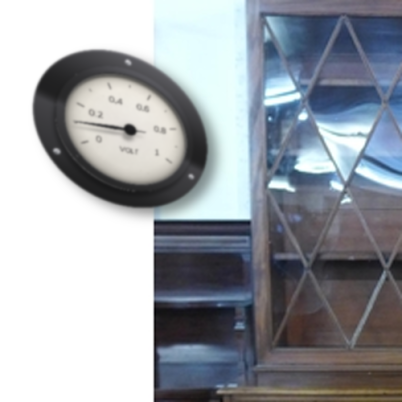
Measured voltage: V 0.1
